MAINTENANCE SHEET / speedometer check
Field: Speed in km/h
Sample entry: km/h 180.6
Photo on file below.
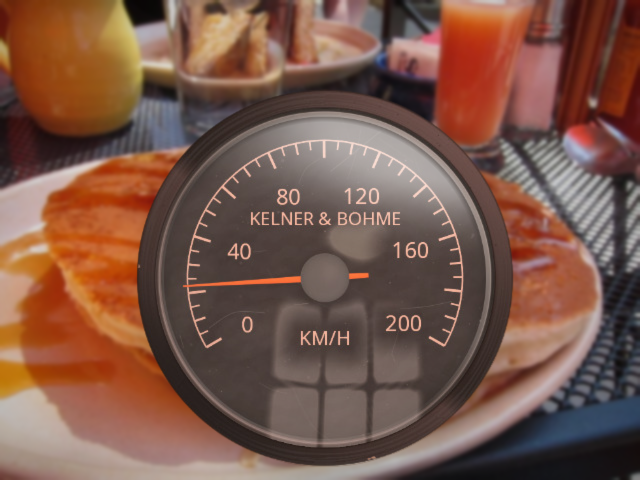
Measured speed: km/h 22.5
